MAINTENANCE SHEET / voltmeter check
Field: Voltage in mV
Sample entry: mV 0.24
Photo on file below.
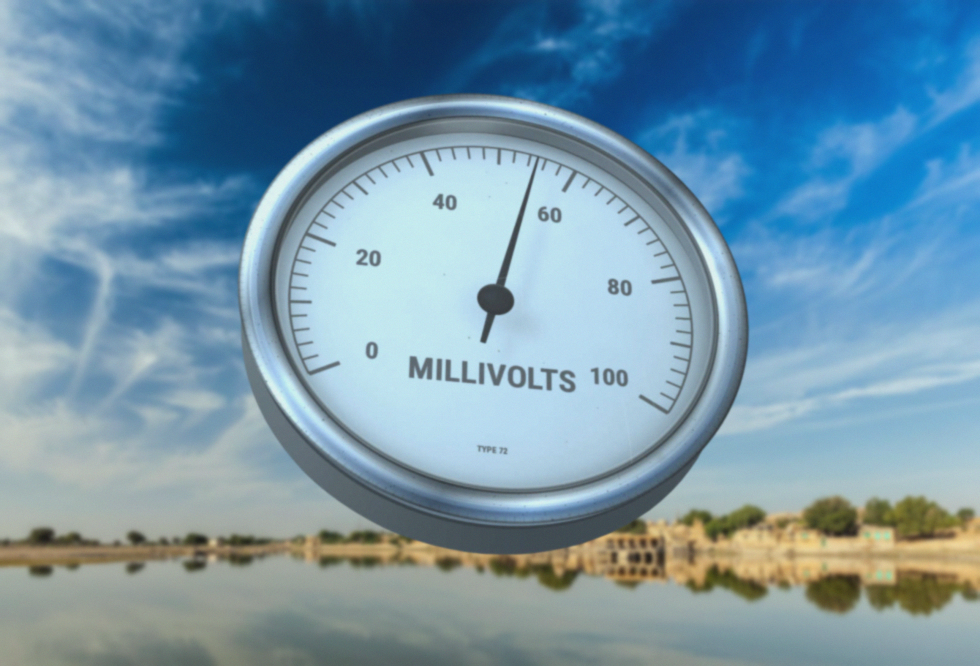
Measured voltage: mV 55
